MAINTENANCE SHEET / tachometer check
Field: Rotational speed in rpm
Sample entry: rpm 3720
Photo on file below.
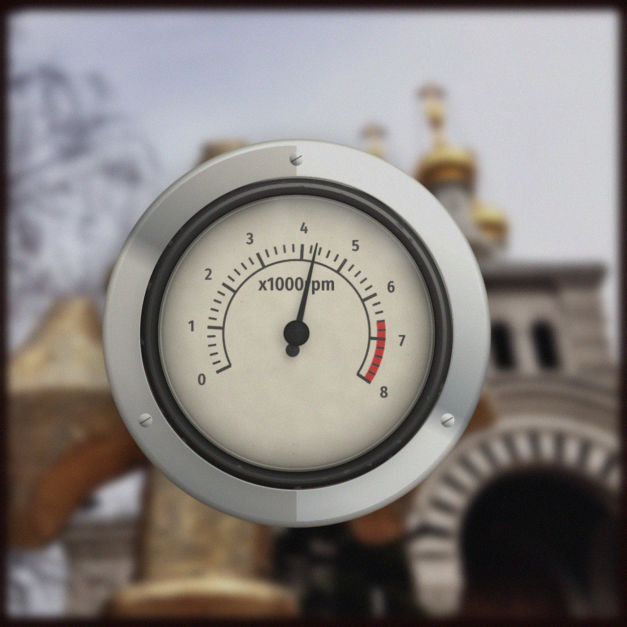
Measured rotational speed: rpm 4300
